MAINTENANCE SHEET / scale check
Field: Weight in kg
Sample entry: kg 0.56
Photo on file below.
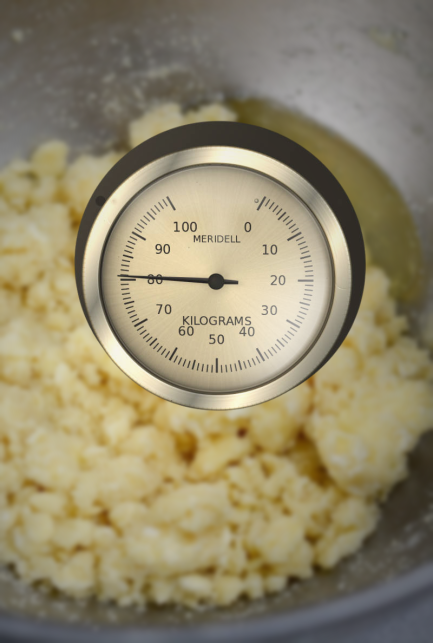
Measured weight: kg 81
